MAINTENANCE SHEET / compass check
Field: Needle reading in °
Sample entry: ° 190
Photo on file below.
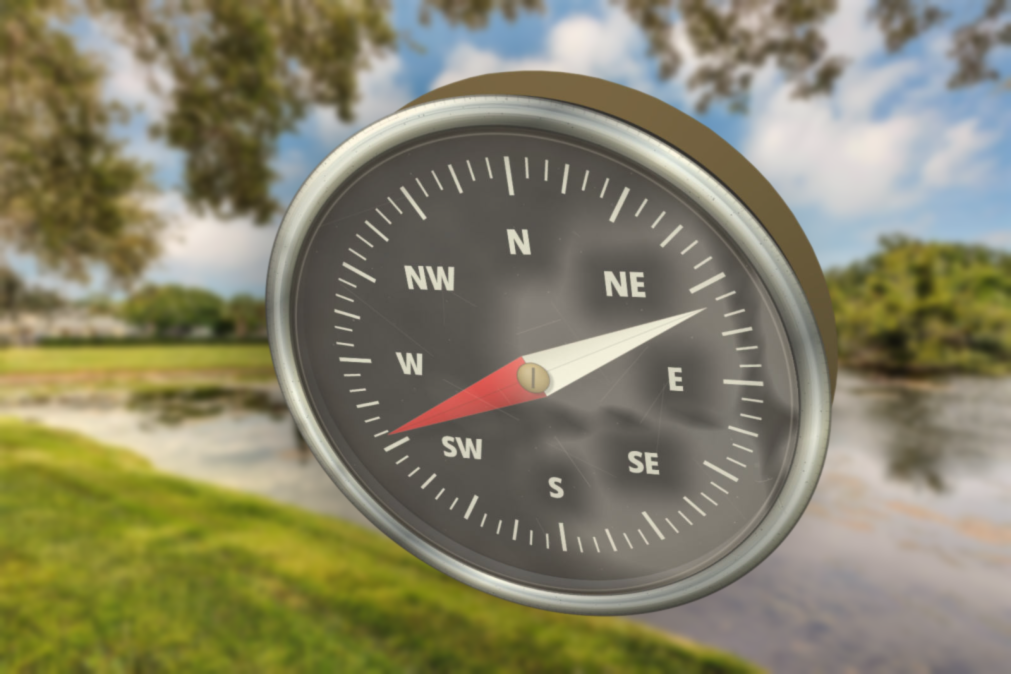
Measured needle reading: ° 245
